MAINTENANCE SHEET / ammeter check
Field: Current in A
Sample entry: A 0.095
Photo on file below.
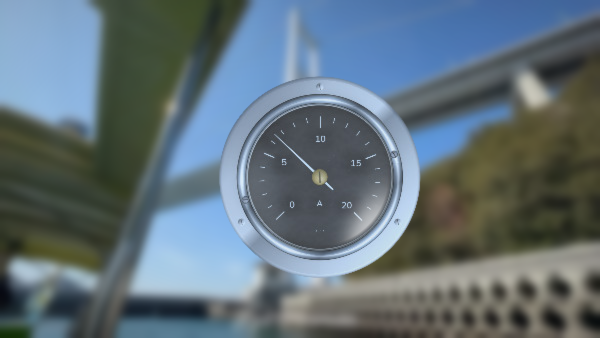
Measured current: A 6.5
